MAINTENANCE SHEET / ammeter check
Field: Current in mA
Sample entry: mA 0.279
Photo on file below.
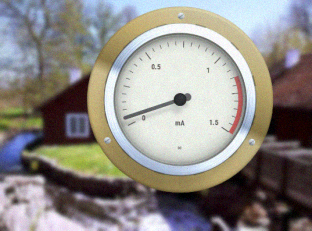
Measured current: mA 0.05
